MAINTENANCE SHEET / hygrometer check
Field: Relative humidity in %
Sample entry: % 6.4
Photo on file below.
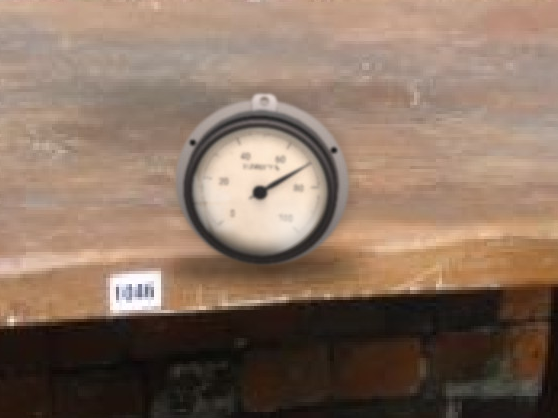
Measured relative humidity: % 70
